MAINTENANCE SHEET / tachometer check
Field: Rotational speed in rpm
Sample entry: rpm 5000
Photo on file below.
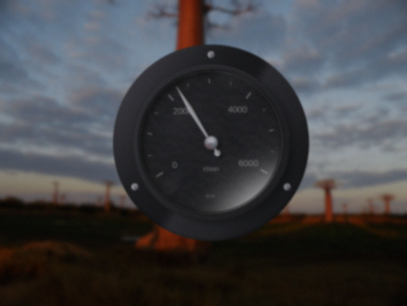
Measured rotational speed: rpm 2250
